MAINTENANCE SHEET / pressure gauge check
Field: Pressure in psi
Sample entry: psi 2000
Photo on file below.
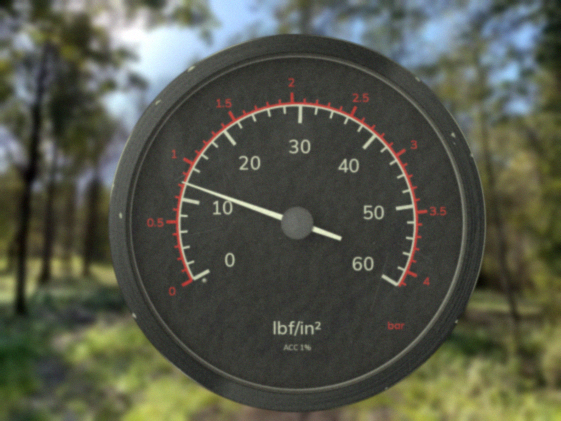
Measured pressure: psi 12
